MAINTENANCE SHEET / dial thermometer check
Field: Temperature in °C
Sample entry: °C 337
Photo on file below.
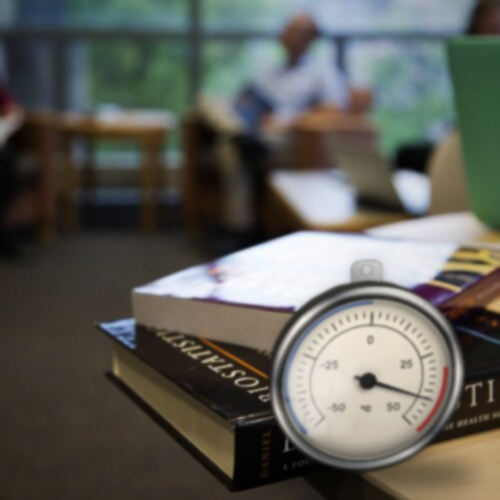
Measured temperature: °C 40
